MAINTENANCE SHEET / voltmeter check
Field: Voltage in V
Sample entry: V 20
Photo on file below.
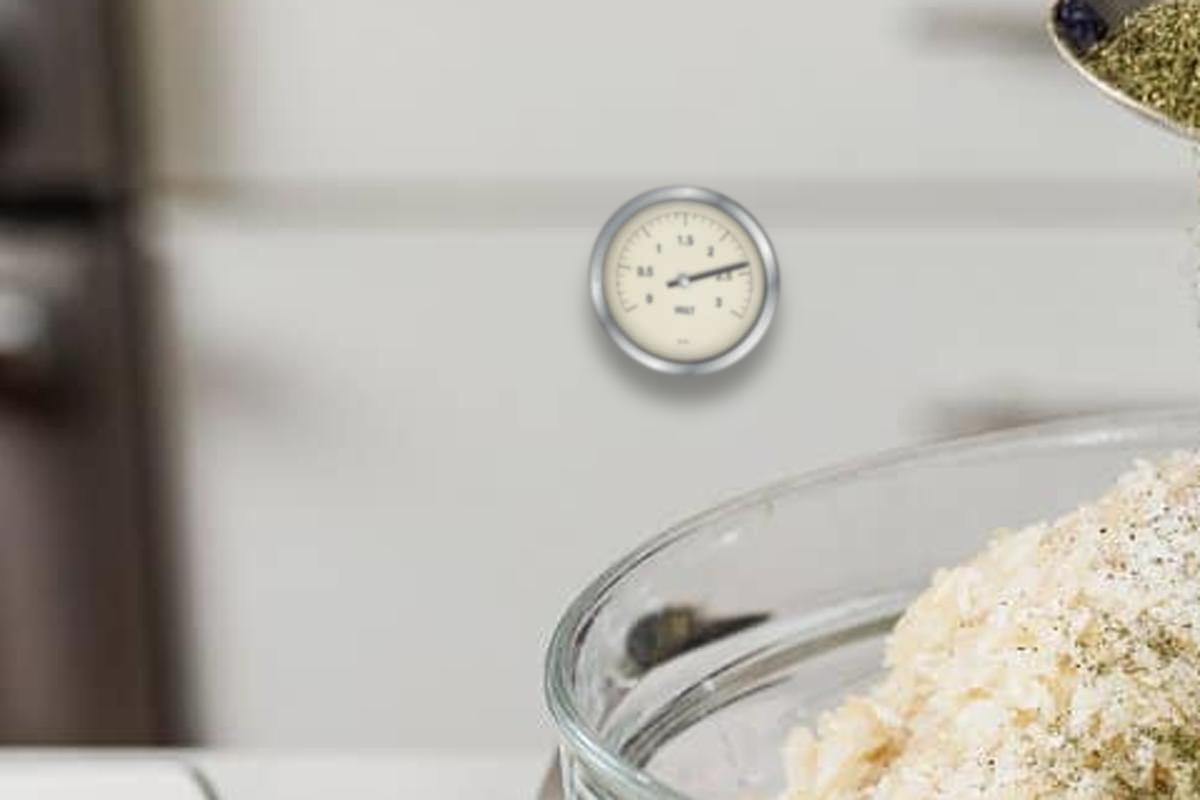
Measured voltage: V 2.4
